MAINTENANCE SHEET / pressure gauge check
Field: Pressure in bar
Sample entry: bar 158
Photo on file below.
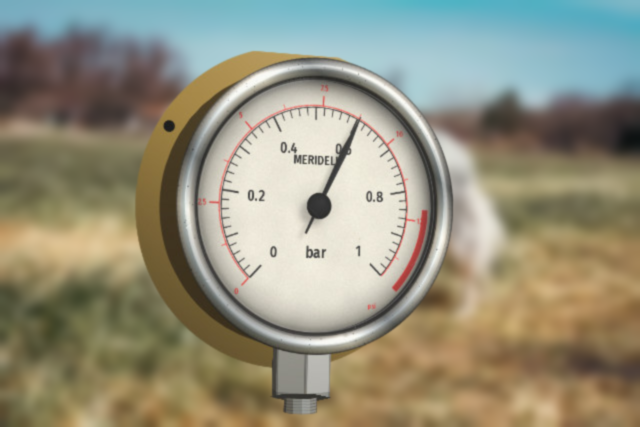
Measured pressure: bar 0.6
